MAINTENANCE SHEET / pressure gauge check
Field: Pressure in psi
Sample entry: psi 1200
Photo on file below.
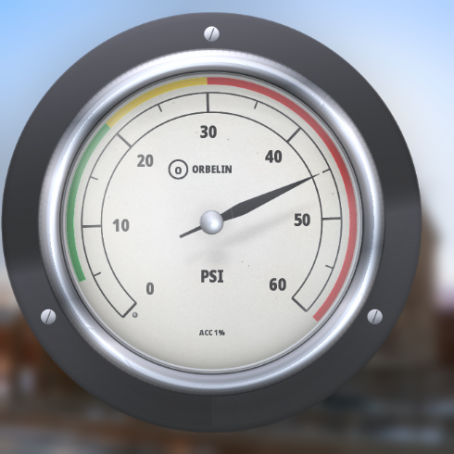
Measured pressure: psi 45
